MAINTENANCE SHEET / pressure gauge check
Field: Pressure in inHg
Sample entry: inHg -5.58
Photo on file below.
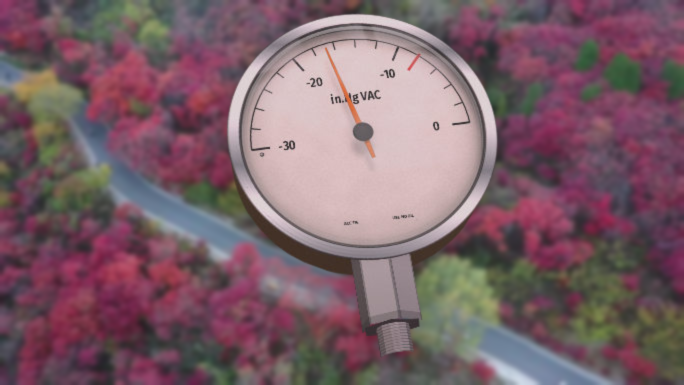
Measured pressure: inHg -17
